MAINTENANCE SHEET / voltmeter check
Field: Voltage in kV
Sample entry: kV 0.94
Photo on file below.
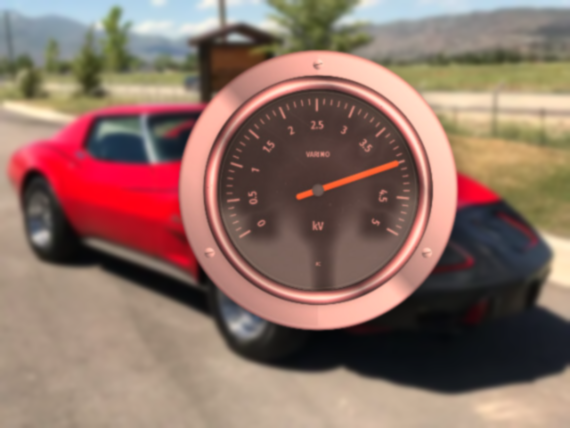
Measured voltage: kV 4
